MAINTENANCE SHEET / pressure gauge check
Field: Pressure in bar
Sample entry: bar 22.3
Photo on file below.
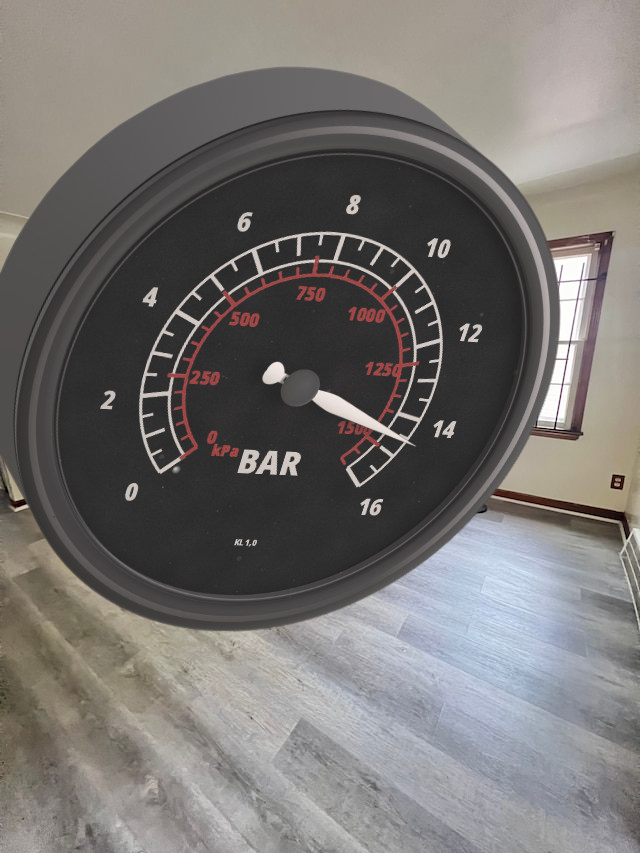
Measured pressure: bar 14.5
